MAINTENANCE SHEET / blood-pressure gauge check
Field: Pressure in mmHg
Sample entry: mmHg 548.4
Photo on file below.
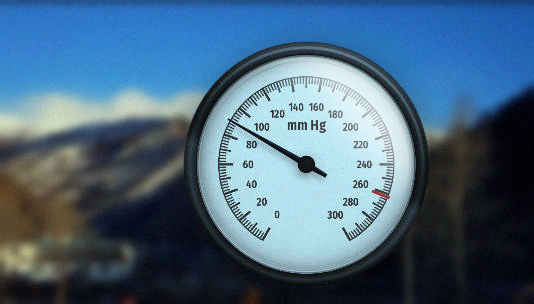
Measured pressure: mmHg 90
